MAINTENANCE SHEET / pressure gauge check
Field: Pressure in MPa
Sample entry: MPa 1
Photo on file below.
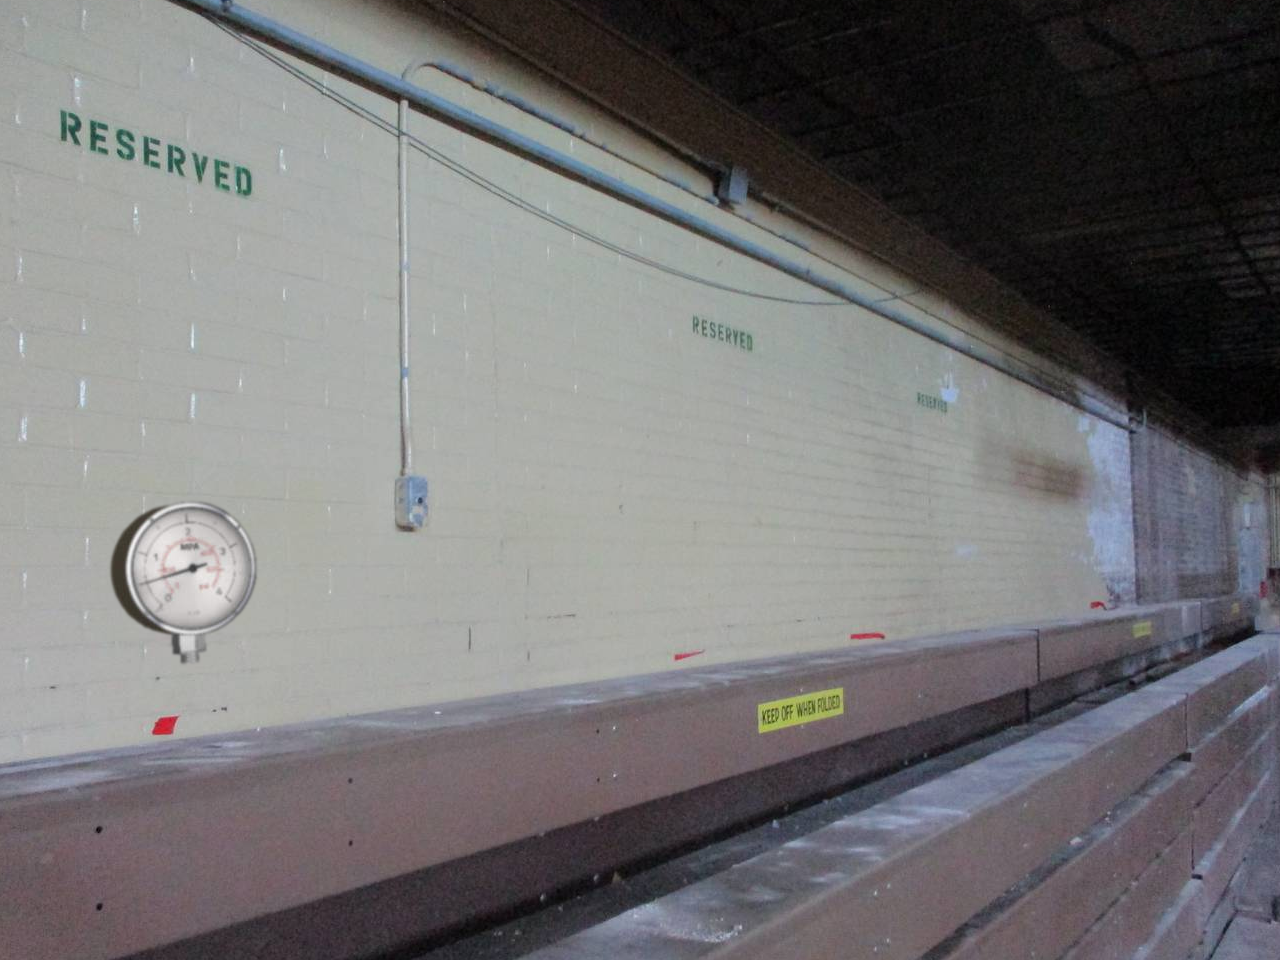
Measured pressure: MPa 0.5
